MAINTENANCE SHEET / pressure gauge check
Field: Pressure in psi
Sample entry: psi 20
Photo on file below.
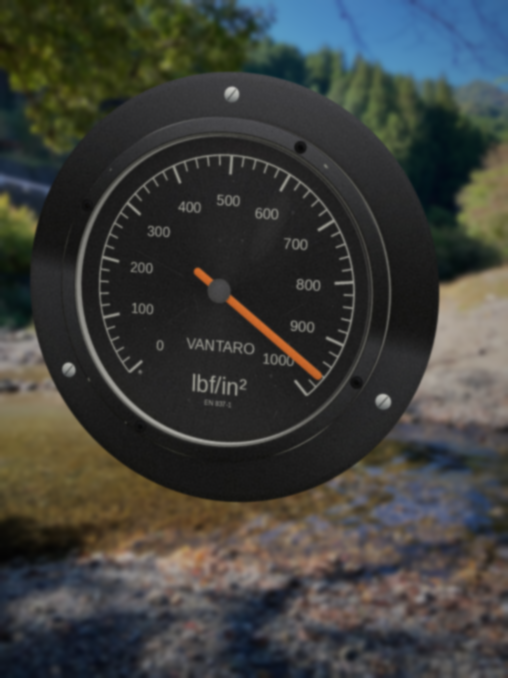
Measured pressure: psi 960
